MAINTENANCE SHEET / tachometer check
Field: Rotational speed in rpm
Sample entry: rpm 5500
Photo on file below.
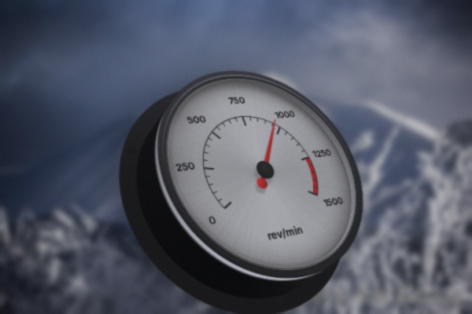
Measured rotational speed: rpm 950
